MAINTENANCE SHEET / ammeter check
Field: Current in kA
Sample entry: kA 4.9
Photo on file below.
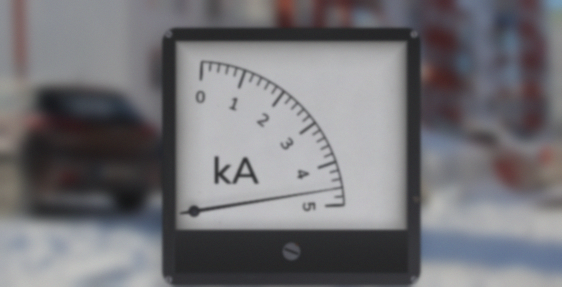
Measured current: kA 4.6
